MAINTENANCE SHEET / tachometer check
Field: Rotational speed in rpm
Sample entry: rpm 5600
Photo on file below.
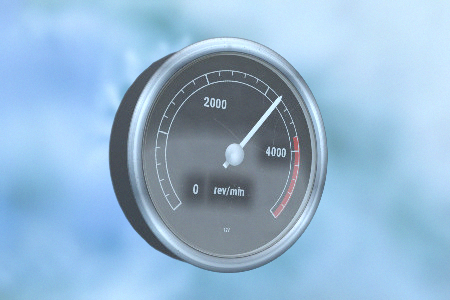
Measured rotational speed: rpm 3200
